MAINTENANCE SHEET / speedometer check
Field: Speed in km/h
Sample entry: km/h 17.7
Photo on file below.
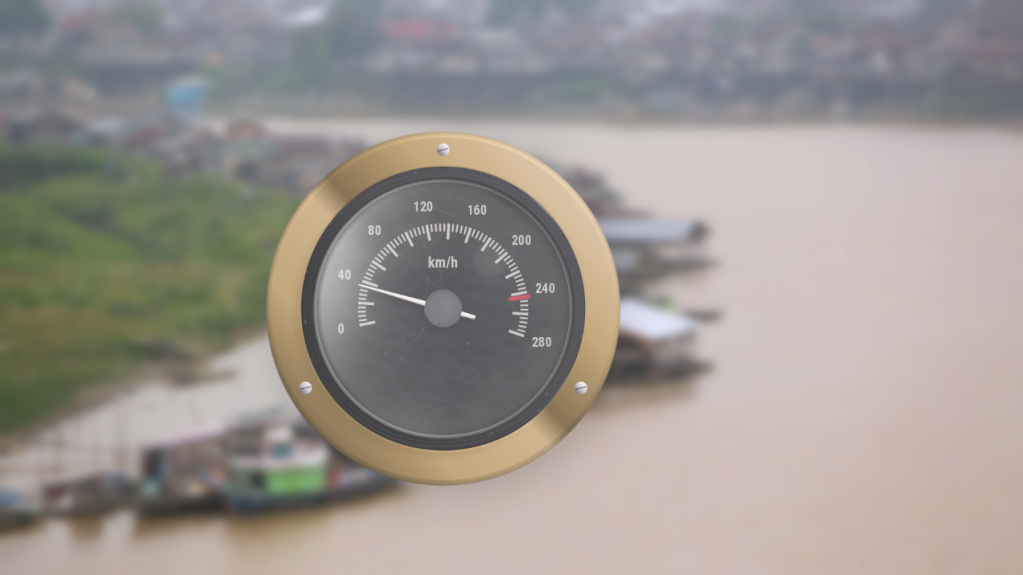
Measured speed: km/h 36
